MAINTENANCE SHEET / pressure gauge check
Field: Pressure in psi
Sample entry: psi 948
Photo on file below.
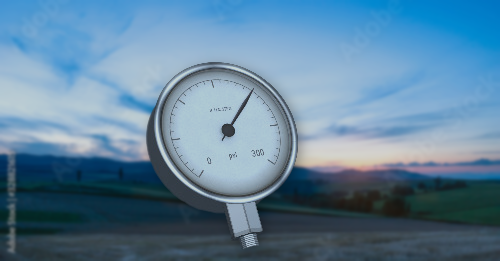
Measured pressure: psi 200
